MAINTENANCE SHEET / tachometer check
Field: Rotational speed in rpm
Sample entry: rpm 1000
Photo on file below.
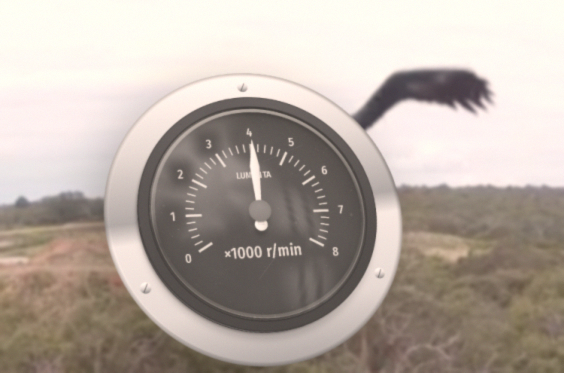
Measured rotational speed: rpm 4000
